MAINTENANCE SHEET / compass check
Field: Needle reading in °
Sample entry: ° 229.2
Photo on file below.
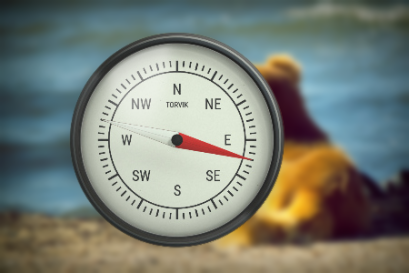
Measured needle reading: ° 105
